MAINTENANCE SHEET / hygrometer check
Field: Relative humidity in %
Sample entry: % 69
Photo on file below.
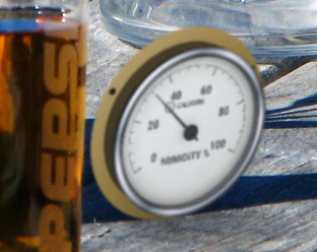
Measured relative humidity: % 32
